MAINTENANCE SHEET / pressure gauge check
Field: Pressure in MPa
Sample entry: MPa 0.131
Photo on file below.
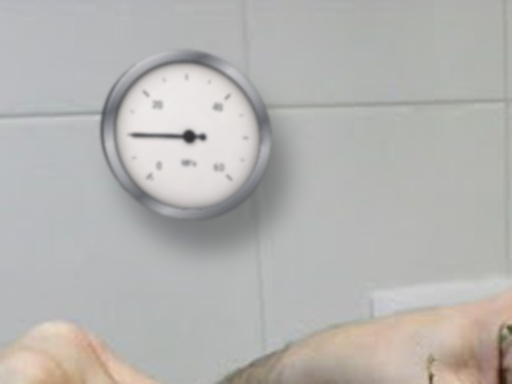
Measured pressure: MPa 10
